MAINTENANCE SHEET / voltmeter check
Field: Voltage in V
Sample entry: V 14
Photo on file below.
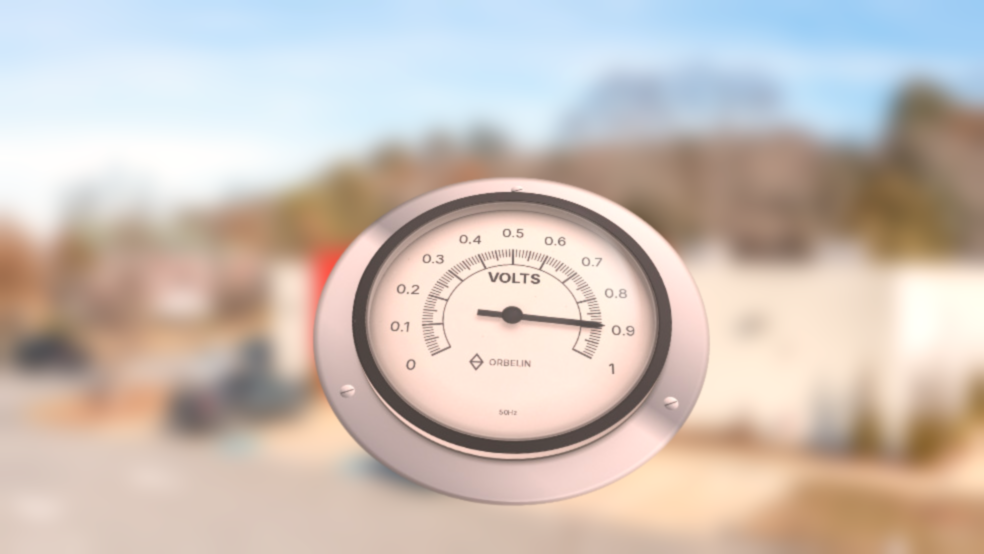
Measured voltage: V 0.9
